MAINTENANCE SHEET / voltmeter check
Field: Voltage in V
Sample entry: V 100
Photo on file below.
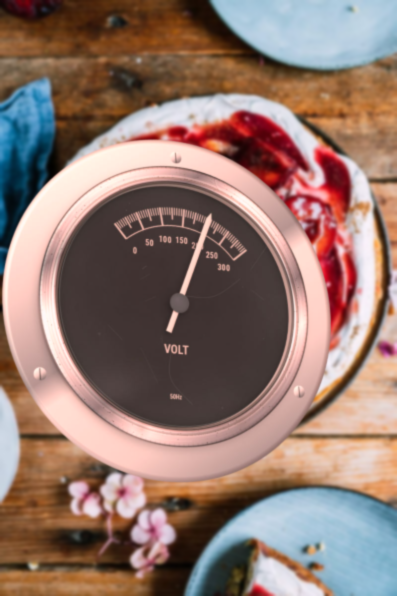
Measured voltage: V 200
